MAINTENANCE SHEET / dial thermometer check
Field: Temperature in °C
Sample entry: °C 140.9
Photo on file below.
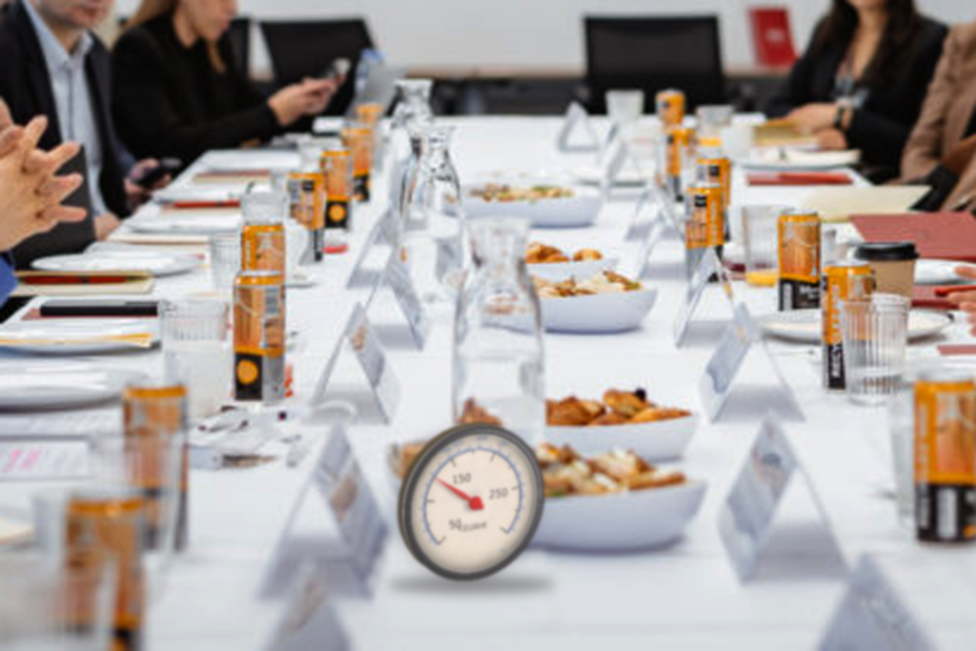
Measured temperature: °C 125
